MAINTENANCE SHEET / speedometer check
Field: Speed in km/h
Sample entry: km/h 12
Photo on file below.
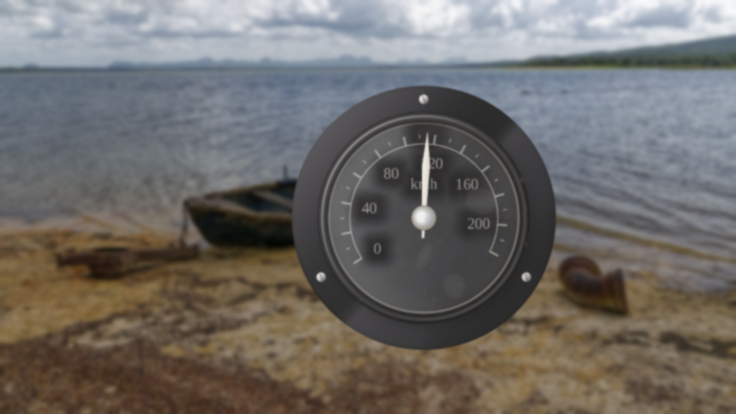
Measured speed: km/h 115
